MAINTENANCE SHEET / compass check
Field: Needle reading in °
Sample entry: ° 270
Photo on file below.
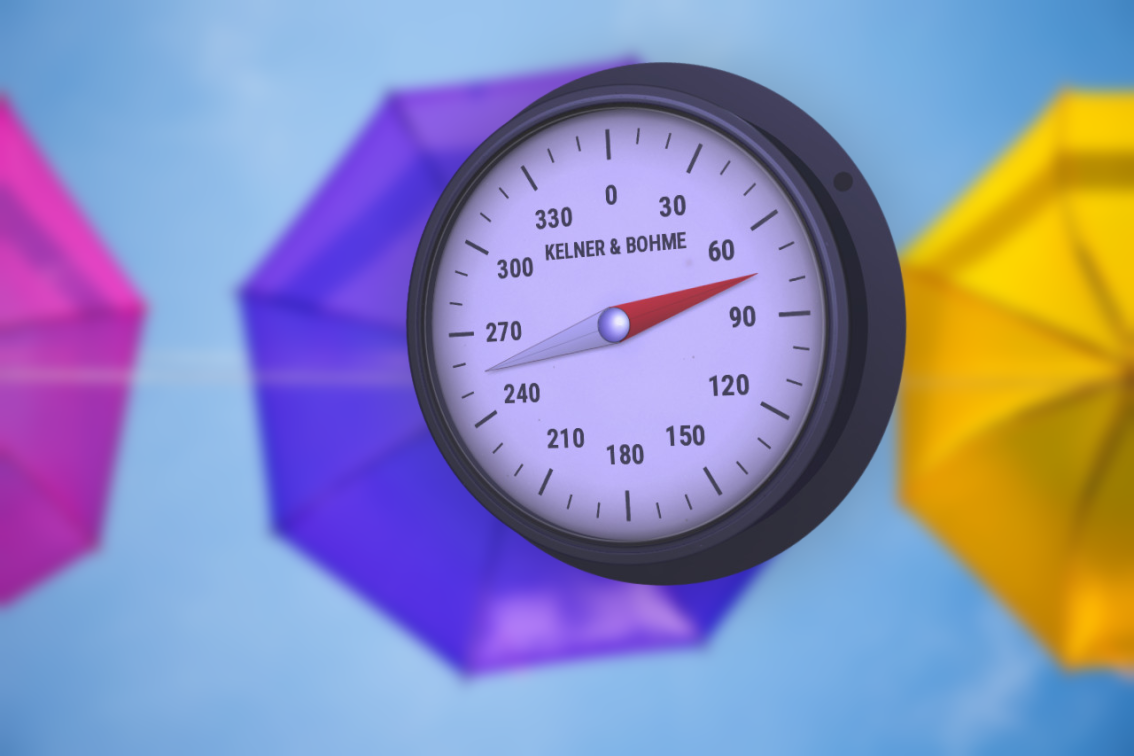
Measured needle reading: ° 75
